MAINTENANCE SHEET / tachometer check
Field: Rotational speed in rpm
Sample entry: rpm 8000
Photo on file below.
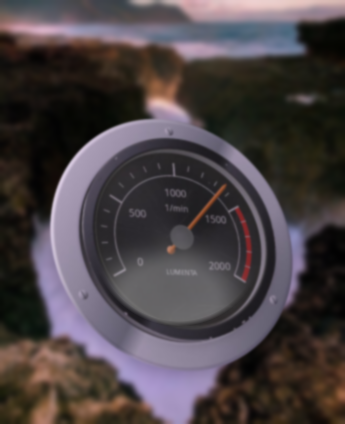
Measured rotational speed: rpm 1350
